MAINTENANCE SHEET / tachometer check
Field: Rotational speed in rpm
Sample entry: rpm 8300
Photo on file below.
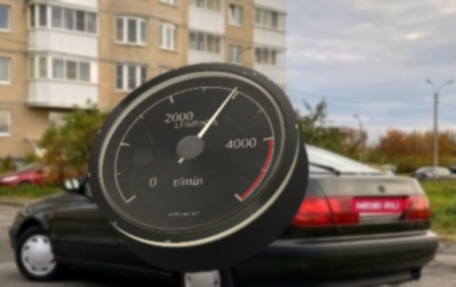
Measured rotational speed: rpm 3000
